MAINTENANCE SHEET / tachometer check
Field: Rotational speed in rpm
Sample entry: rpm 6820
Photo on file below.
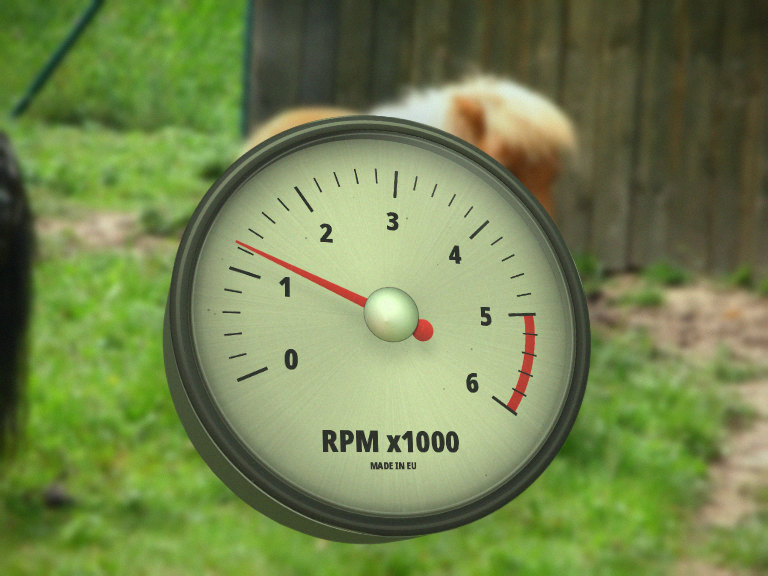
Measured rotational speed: rpm 1200
